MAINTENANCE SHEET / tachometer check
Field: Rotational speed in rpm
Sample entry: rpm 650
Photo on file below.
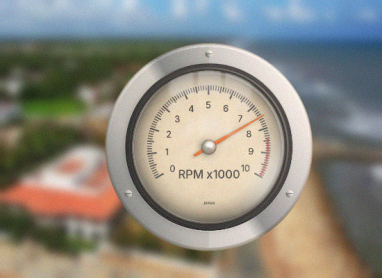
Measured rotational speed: rpm 7500
